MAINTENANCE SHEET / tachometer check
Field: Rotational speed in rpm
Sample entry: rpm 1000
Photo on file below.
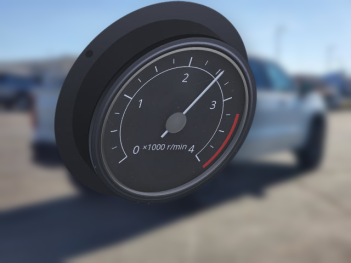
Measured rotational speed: rpm 2500
